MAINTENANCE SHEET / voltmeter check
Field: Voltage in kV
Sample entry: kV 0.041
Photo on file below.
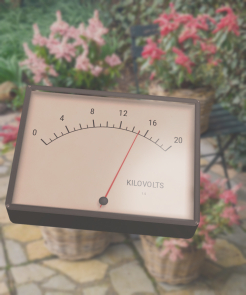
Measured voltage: kV 15
